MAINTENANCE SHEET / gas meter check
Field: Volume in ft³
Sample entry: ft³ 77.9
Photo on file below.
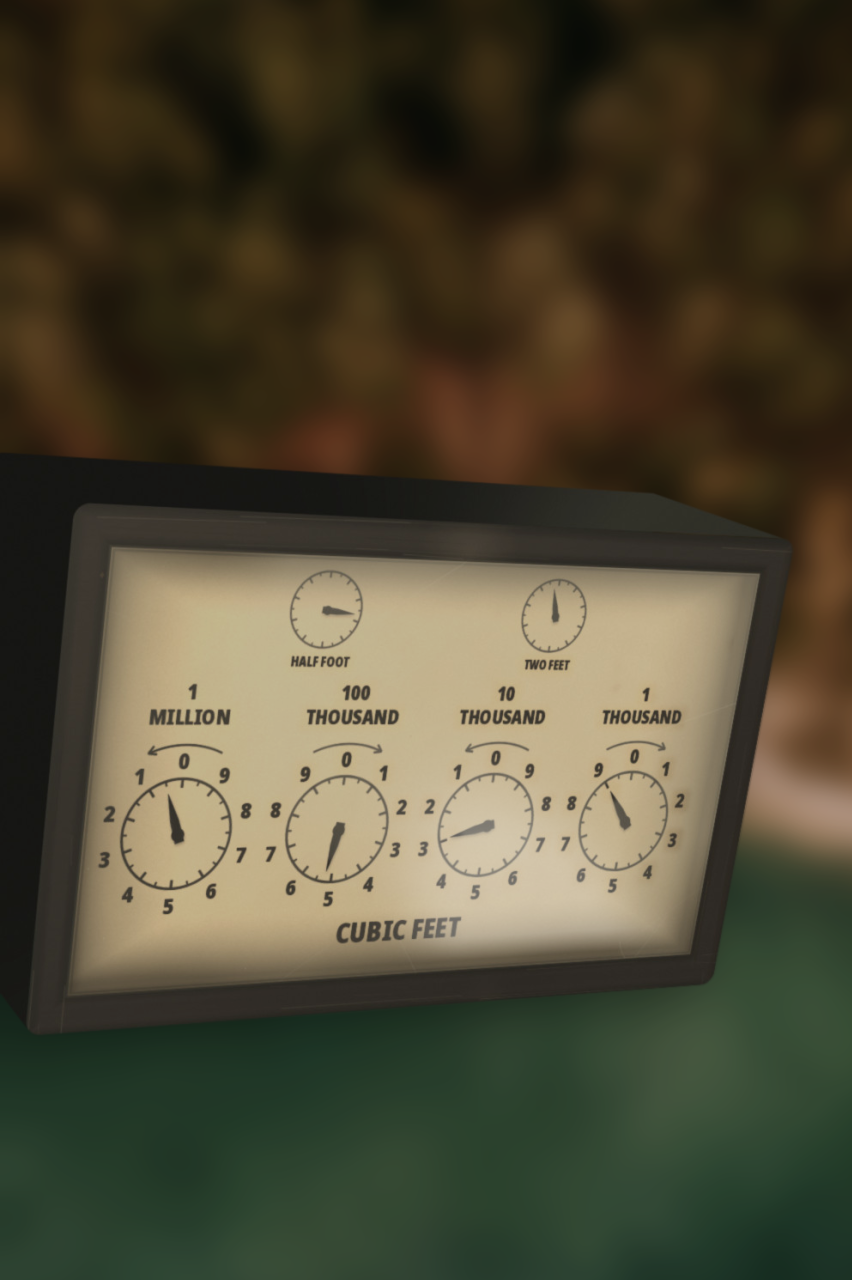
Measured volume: ft³ 52900
